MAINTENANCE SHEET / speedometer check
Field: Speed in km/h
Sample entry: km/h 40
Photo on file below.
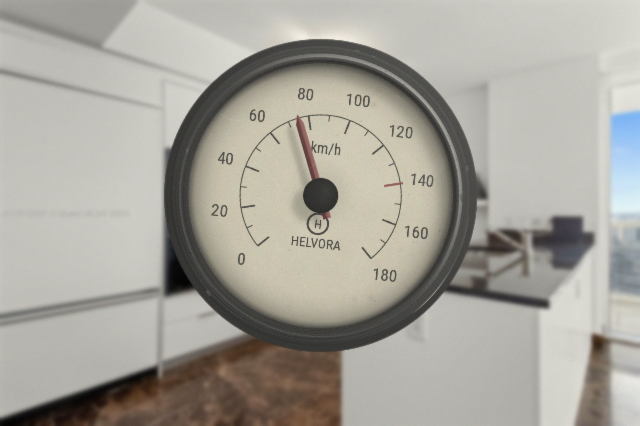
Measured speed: km/h 75
